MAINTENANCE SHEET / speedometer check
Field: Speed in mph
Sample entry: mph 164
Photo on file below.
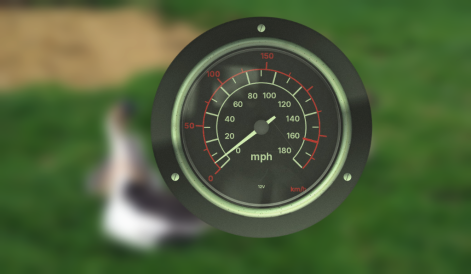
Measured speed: mph 5
